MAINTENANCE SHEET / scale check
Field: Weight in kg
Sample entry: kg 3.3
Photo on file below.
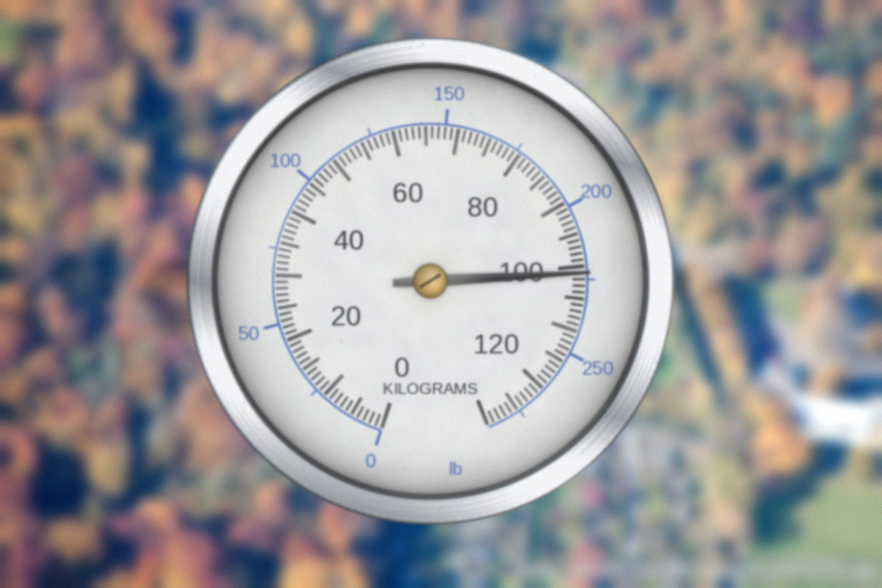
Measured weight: kg 101
